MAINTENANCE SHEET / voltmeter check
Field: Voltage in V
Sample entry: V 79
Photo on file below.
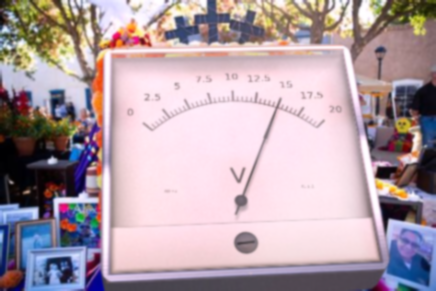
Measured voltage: V 15
